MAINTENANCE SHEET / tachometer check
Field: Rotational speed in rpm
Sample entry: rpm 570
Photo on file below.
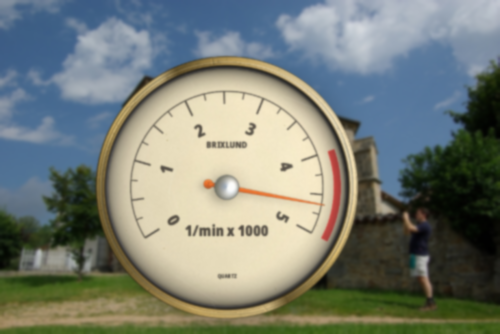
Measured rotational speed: rpm 4625
